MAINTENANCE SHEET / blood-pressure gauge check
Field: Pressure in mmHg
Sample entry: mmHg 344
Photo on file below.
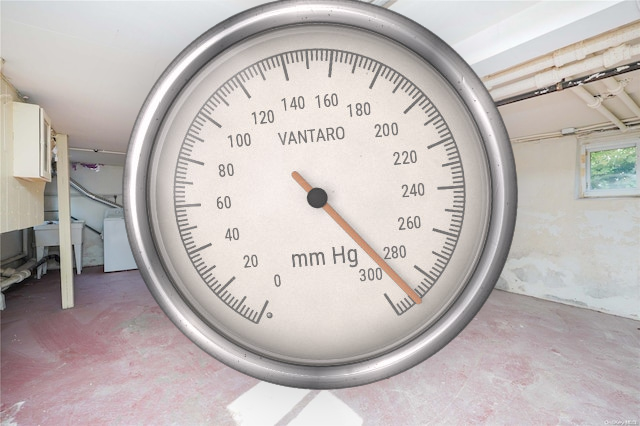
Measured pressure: mmHg 290
